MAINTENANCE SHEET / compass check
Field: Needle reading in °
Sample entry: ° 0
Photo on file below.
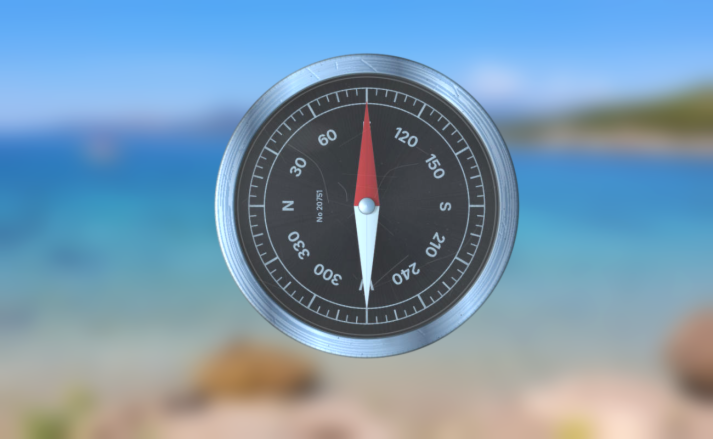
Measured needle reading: ° 90
